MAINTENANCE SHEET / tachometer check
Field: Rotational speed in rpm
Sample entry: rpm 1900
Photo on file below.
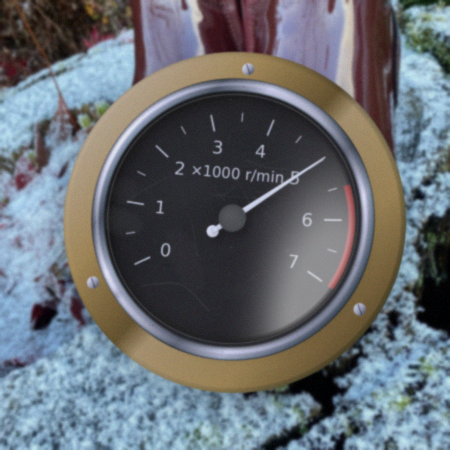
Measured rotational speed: rpm 5000
